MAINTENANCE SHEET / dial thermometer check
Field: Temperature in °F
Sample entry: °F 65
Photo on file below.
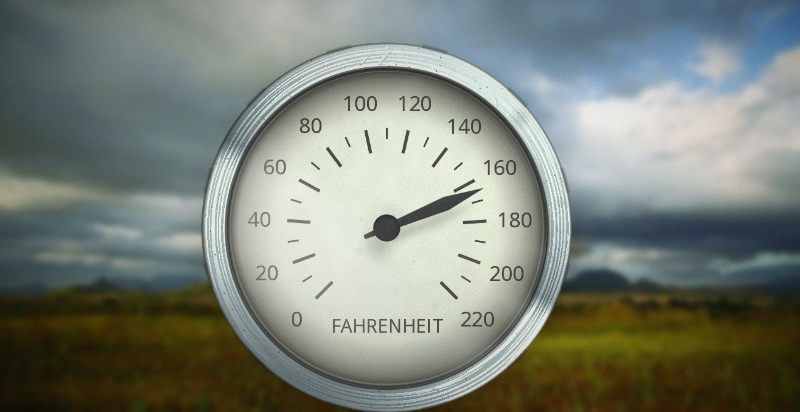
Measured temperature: °F 165
